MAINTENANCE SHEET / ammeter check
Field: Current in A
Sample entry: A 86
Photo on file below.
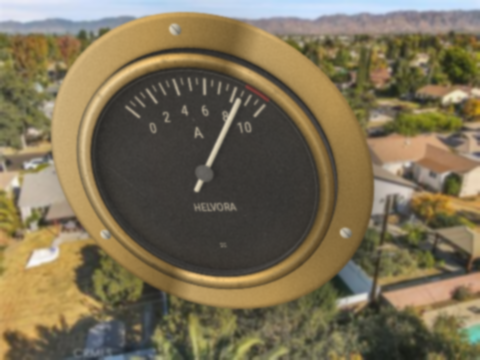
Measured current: A 8.5
